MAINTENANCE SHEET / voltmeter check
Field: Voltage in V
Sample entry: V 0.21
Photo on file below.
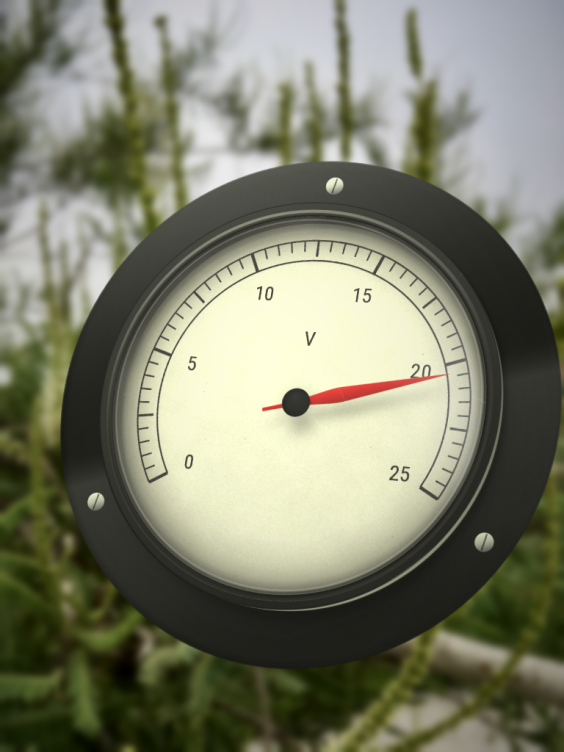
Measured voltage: V 20.5
